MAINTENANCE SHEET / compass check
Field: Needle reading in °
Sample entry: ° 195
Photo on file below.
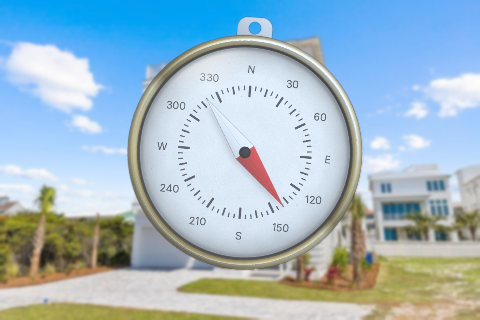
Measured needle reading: ° 140
